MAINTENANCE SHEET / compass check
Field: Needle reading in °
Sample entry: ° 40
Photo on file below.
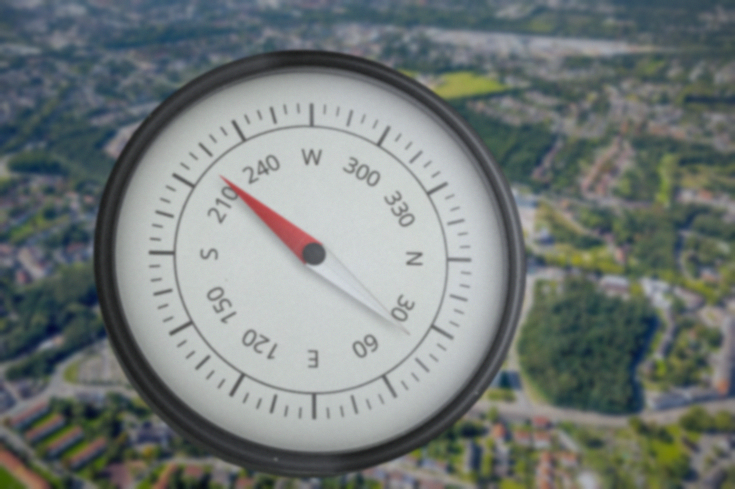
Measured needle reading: ° 220
